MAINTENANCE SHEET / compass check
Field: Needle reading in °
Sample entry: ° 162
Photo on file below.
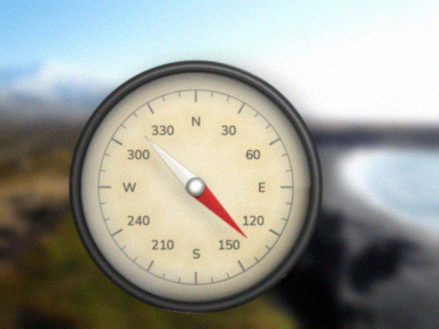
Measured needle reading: ° 135
